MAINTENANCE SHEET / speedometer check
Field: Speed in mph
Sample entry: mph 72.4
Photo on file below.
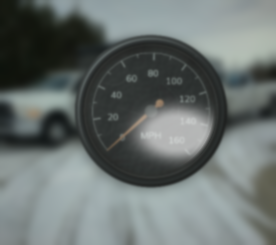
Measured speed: mph 0
